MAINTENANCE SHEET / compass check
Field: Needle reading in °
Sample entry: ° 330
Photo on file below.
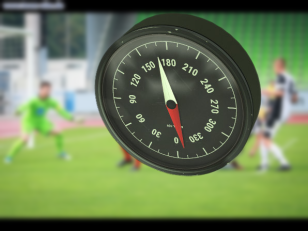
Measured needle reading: ° 350
